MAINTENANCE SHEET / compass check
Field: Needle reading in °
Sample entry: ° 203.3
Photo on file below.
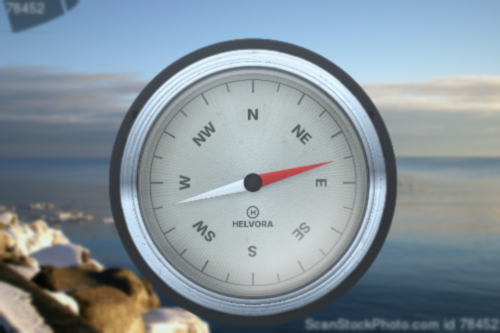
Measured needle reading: ° 75
